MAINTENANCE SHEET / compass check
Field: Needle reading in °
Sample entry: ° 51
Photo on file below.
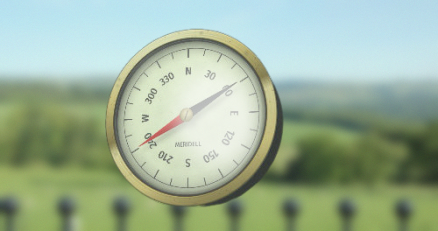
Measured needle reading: ° 240
